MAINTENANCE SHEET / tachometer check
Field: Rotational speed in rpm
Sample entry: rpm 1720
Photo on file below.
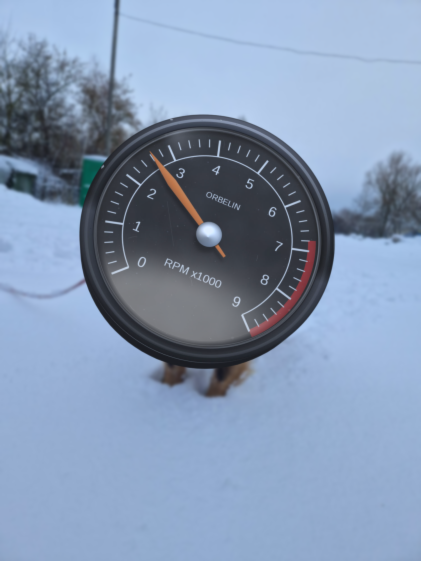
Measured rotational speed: rpm 2600
